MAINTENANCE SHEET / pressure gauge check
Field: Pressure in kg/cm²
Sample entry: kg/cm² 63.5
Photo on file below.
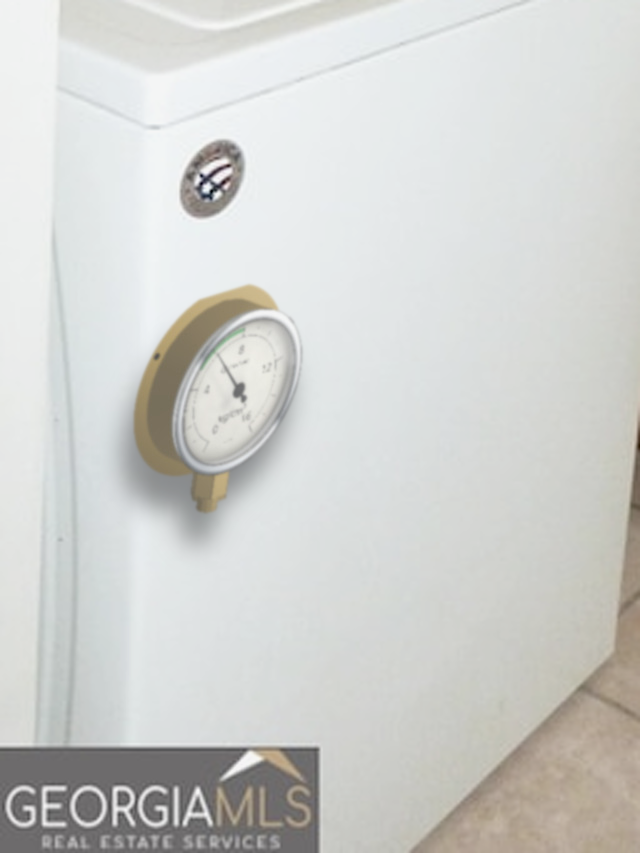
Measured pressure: kg/cm² 6
